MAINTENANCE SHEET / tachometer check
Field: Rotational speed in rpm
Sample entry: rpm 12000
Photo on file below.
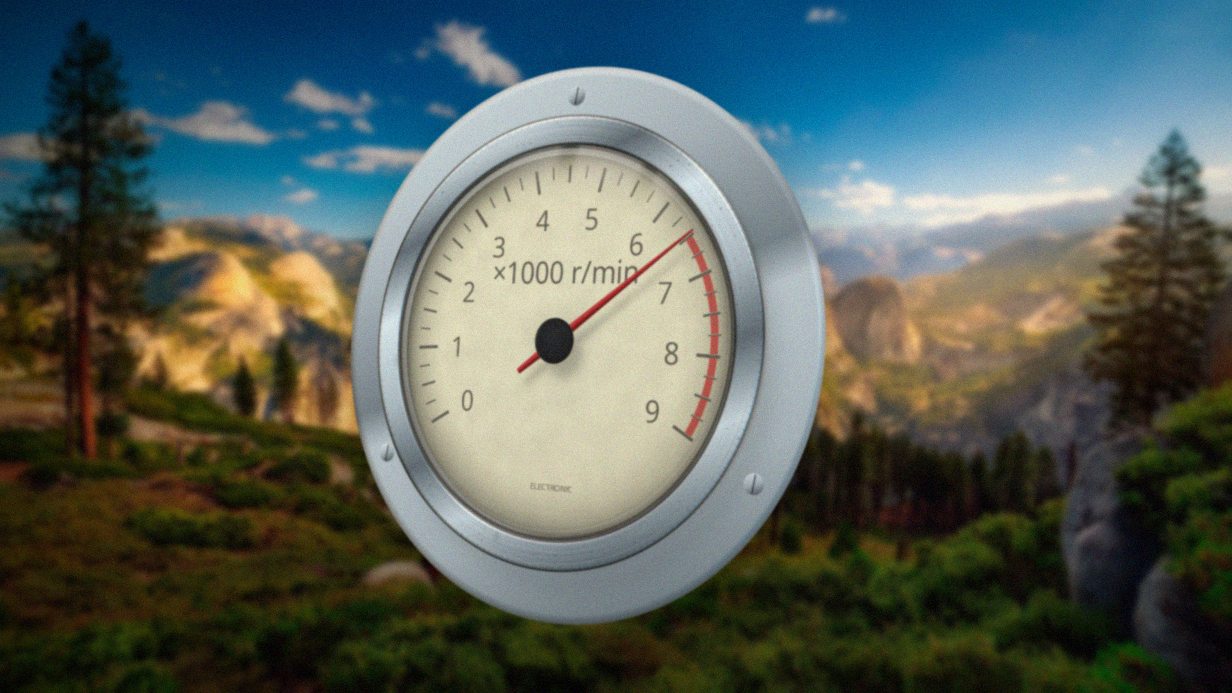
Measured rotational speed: rpm 6500
